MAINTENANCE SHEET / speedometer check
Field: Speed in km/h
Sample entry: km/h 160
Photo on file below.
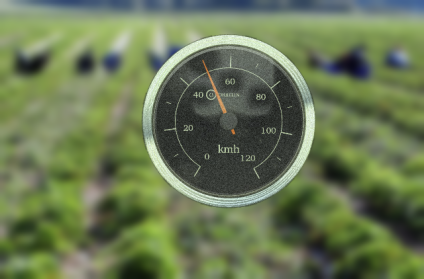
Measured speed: km/h 50
